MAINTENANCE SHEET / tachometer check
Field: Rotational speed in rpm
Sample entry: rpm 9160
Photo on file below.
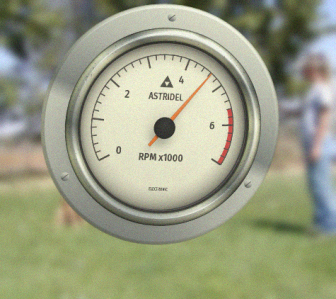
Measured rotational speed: rpm 4600
